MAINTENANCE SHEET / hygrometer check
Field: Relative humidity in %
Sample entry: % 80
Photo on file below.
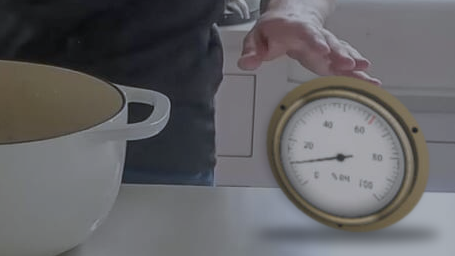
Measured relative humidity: % 10
